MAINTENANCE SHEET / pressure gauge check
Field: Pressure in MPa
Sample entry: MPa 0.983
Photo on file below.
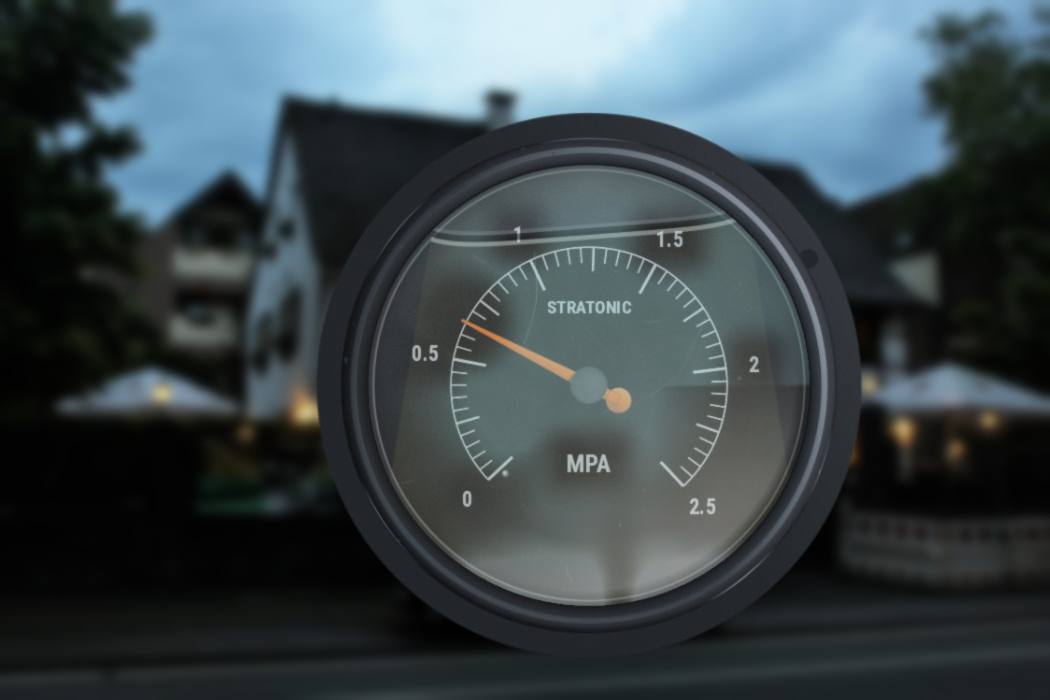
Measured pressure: MPa 0.65
